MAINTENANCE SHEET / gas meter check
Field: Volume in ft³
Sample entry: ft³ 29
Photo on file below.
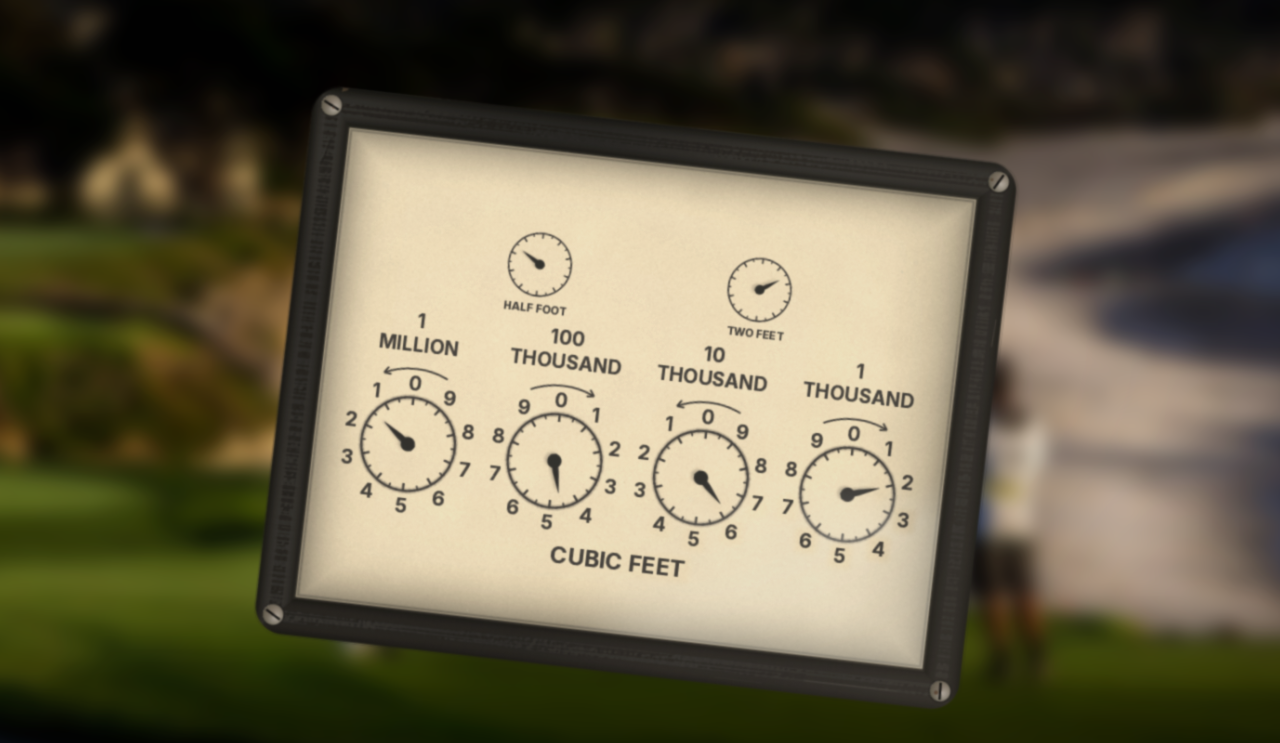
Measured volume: ft³ 146200
